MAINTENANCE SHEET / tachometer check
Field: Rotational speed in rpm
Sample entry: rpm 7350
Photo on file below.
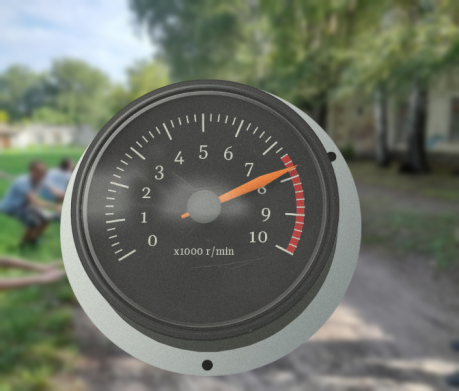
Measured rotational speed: rpm 7800
